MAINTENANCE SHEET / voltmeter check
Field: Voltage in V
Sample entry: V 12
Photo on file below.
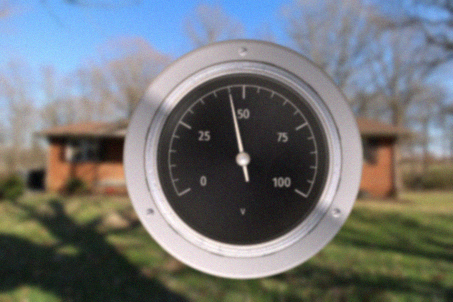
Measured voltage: V 45
